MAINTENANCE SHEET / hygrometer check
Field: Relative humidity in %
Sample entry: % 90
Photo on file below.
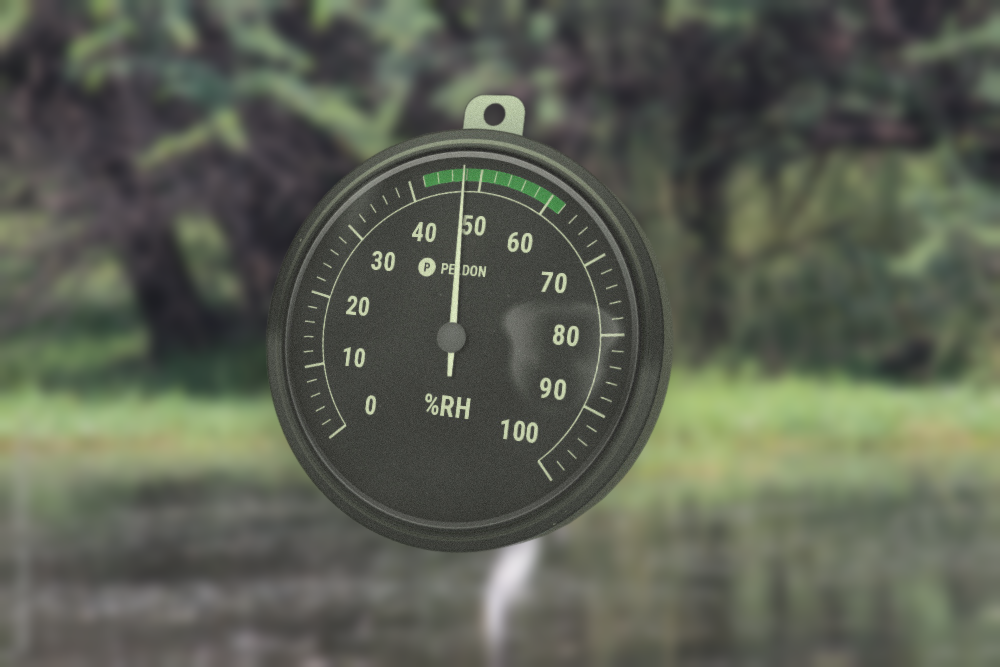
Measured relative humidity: % 48
